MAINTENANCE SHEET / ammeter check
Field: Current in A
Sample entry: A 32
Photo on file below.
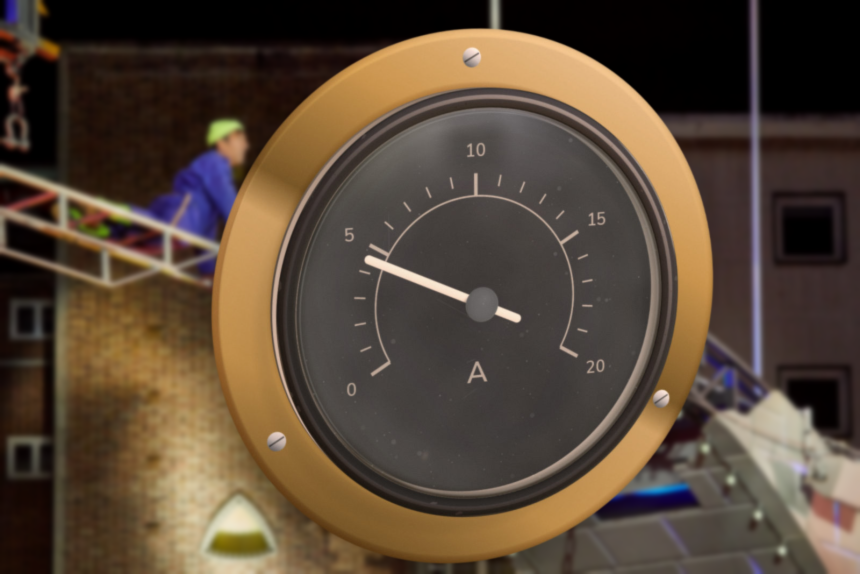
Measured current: A 4.5
